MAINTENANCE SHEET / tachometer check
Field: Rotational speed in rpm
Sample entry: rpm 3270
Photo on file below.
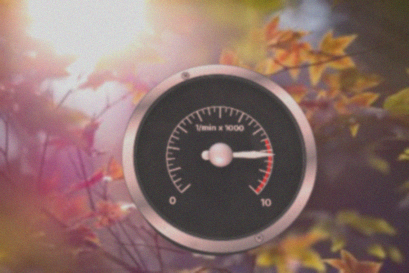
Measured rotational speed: rpm 8250
